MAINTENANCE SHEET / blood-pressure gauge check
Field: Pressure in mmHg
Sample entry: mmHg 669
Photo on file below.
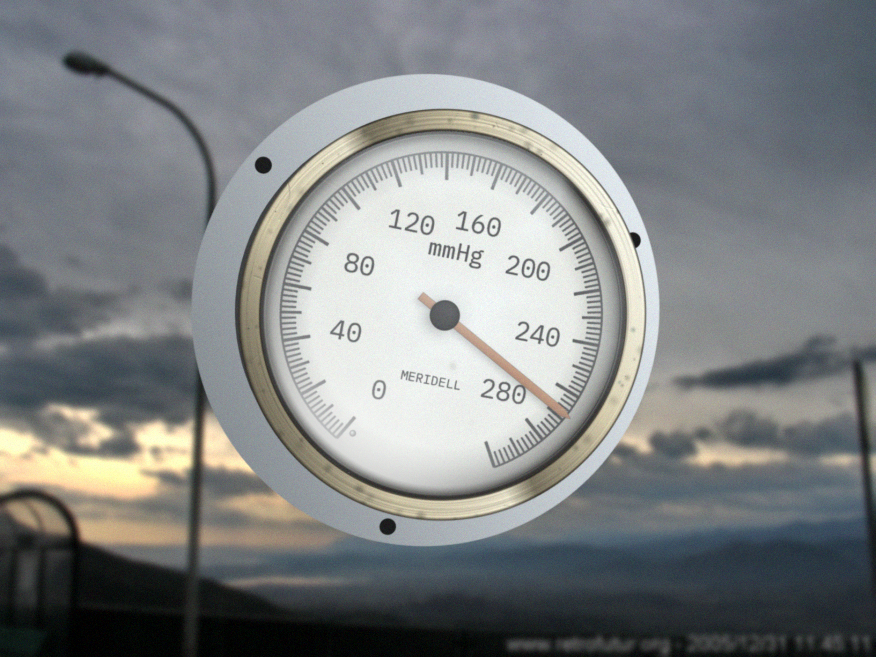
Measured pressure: mmHg 268
